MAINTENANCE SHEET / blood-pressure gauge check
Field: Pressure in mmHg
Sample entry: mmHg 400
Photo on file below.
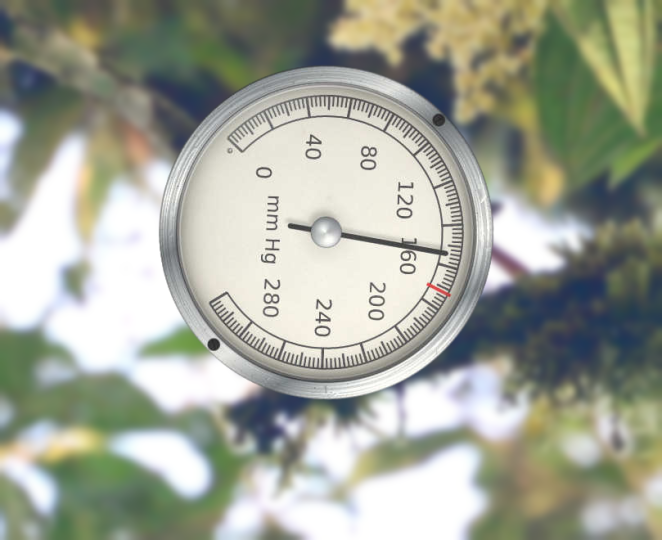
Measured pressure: mmHg 154
